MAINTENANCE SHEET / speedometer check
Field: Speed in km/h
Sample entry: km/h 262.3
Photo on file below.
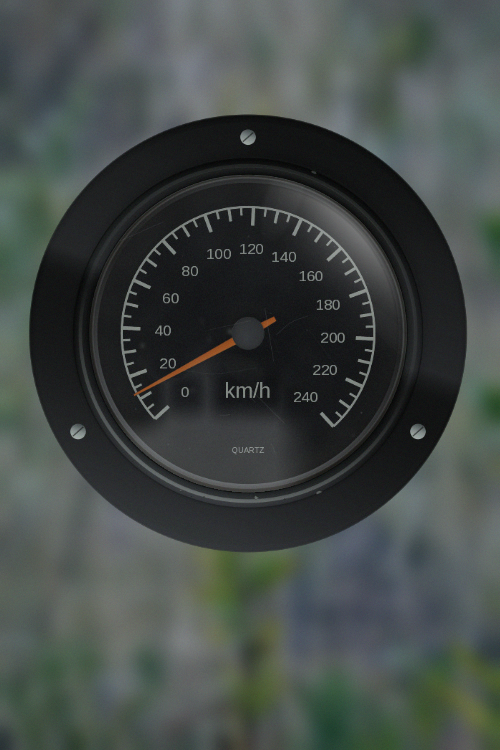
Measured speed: km/h 12.5
